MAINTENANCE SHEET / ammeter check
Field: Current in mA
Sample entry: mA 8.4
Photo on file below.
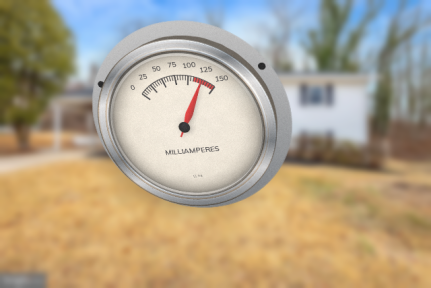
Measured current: mA 125
